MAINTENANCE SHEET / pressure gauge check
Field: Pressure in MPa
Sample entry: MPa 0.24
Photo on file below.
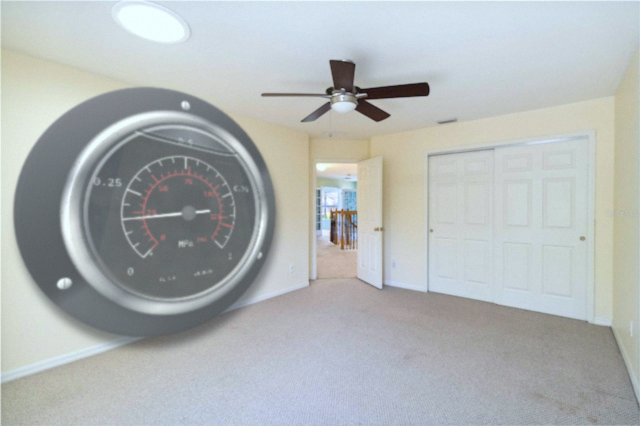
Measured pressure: MPa 0.15
